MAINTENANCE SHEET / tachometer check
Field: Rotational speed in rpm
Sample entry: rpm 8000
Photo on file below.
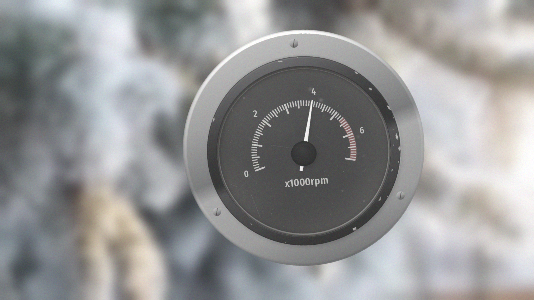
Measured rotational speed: rpm 4000
